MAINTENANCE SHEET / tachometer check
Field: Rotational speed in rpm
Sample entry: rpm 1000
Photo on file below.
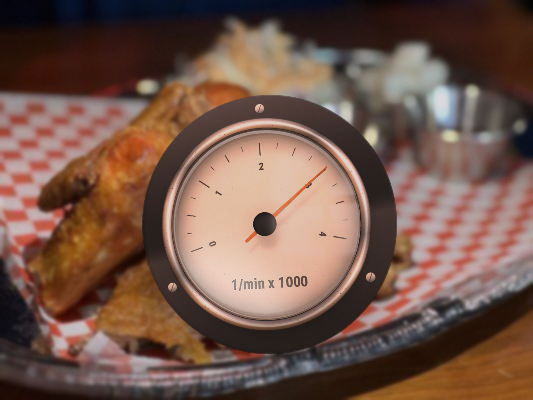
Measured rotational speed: rpm 3000
